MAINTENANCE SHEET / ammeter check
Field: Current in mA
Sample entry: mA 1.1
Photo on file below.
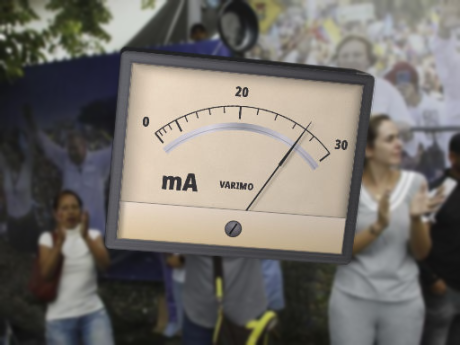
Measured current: mA 27
